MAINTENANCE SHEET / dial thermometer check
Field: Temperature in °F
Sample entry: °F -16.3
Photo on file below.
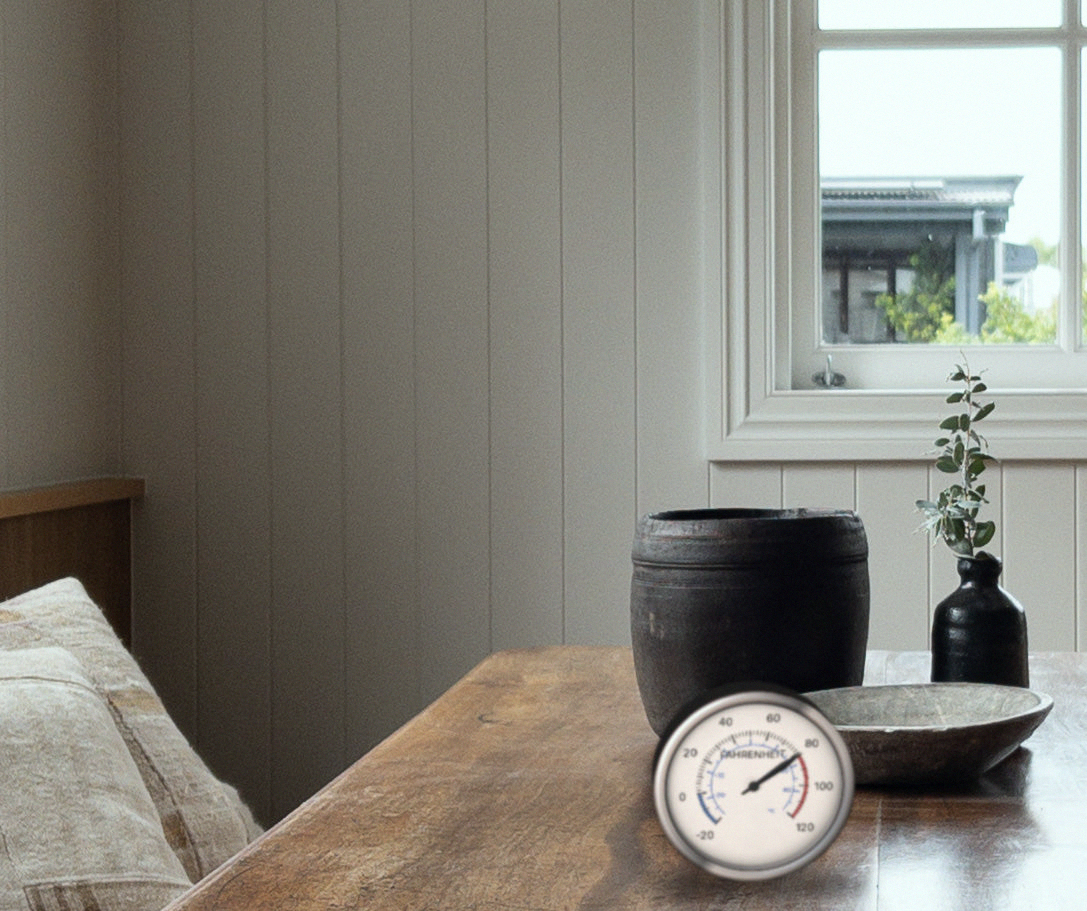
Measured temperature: °F 80
